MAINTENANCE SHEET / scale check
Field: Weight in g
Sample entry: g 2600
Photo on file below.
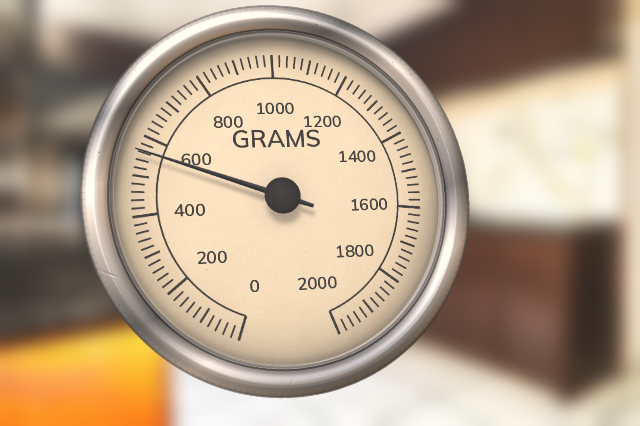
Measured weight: g 560
